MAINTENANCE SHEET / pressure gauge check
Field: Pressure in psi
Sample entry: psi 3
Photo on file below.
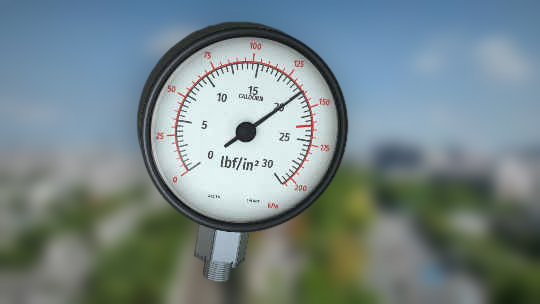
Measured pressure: psi 20
